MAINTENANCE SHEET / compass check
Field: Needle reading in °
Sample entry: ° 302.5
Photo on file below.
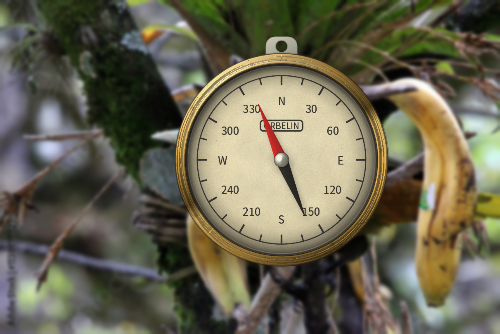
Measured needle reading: ° 337.5
